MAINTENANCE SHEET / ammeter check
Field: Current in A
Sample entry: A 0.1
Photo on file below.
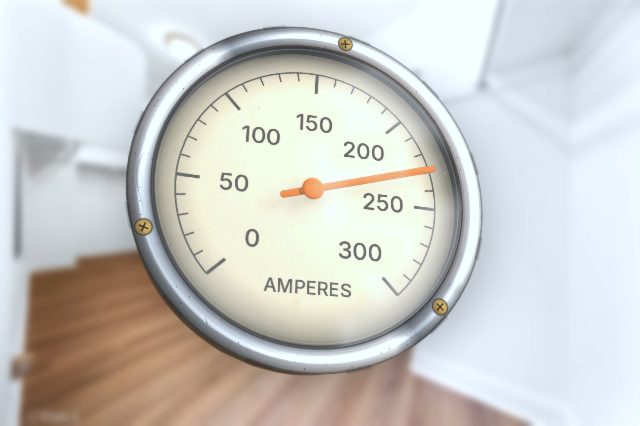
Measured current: A 230
